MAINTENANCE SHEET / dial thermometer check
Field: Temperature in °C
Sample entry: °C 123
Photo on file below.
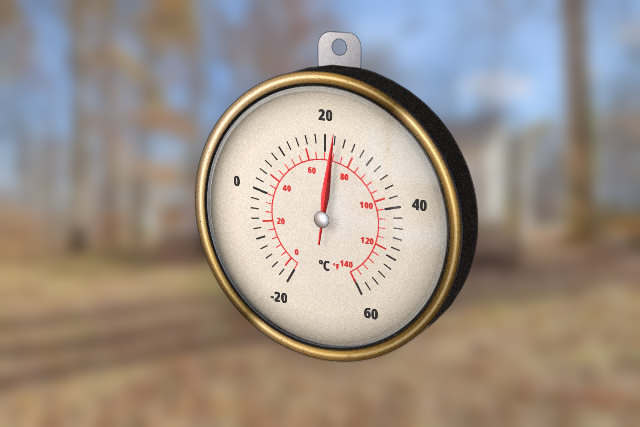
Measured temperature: °C 22
